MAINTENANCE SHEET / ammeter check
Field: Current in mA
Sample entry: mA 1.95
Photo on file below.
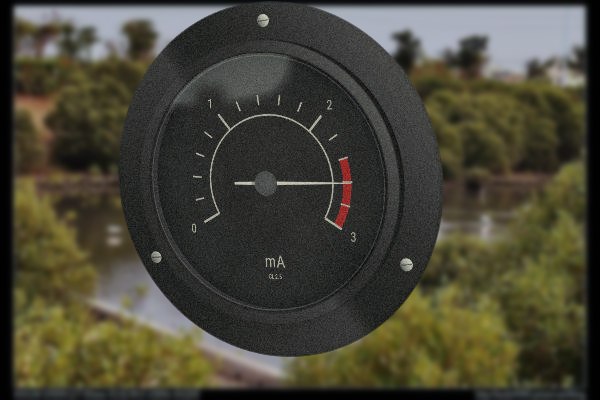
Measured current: mA 2.6
